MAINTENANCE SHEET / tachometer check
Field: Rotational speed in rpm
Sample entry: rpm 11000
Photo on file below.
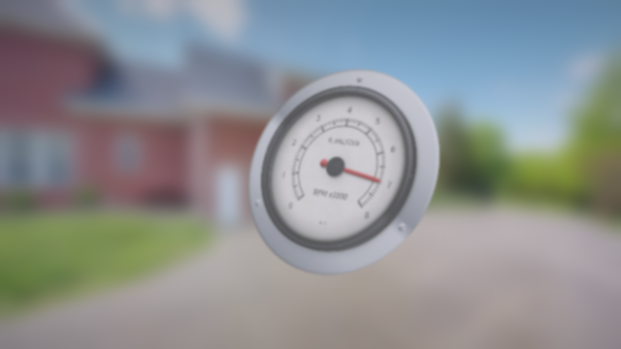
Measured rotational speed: rpm 7000
